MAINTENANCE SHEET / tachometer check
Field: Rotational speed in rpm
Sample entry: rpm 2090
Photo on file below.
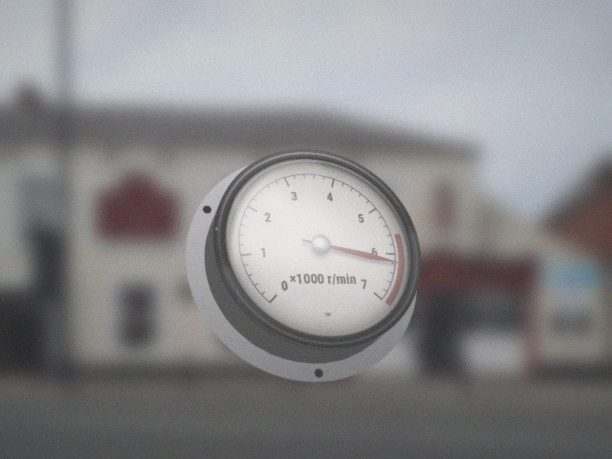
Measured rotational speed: rpm 6200
